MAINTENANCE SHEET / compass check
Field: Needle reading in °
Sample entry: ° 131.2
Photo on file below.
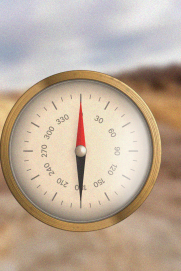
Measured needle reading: ° 0
